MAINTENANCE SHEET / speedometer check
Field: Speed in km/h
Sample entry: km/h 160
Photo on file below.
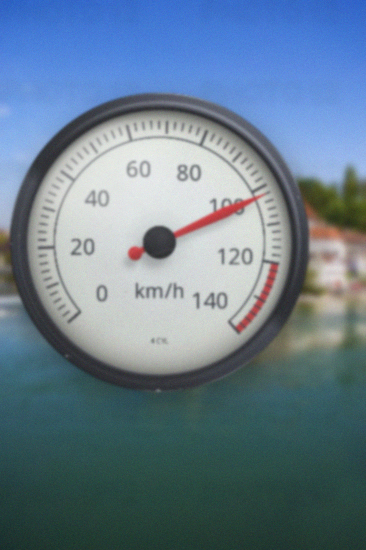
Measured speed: km/h 102
